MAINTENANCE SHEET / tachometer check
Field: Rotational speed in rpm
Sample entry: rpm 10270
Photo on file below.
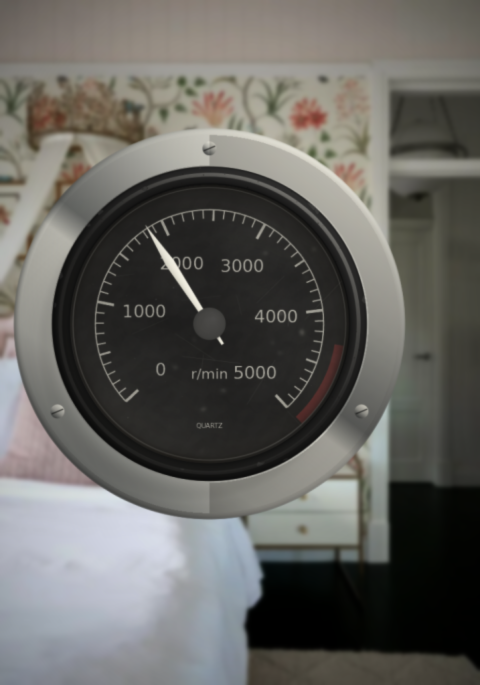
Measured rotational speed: rpm 1850
